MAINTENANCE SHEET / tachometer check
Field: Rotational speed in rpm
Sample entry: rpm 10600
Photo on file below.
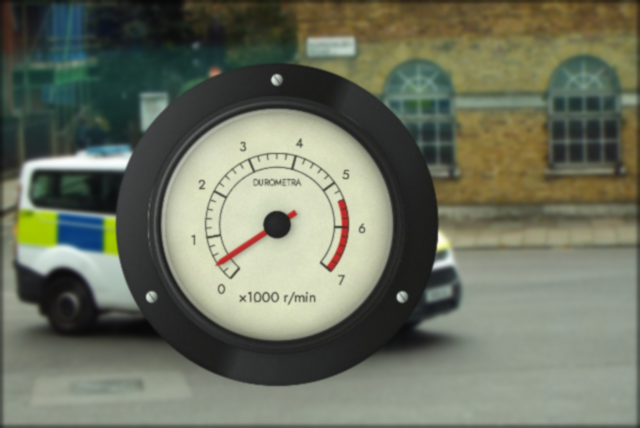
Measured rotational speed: rpm 400
